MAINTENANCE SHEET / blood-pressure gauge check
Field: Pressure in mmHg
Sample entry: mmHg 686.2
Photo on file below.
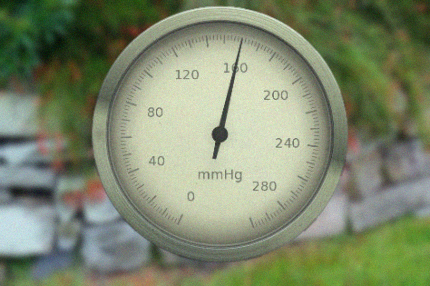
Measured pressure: mmHg 160
